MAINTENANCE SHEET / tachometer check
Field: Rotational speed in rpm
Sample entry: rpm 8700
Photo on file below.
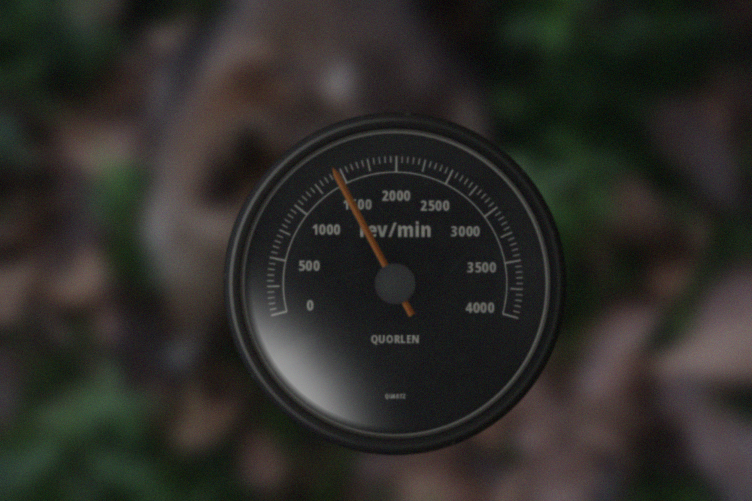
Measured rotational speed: rpm 1450
